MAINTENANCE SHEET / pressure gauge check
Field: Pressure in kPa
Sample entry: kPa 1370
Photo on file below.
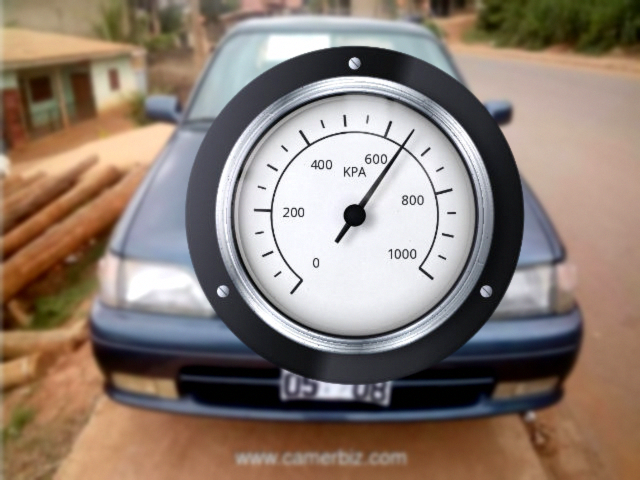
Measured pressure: kPa 650
